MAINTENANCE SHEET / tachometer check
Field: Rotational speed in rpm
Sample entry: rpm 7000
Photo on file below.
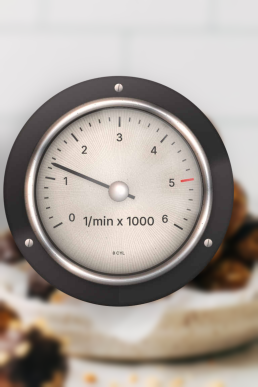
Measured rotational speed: rpm 1300
